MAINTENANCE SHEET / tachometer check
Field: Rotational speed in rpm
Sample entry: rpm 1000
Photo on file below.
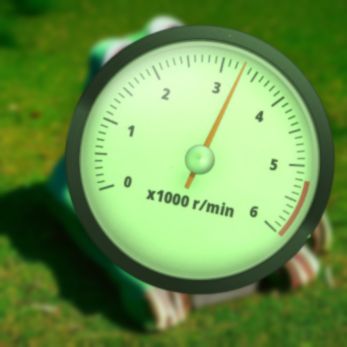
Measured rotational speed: rpm 3300
